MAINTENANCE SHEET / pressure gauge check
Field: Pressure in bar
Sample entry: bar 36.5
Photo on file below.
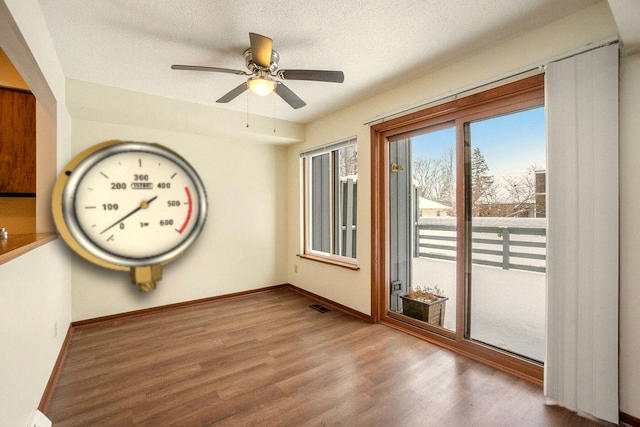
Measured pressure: bar 25
